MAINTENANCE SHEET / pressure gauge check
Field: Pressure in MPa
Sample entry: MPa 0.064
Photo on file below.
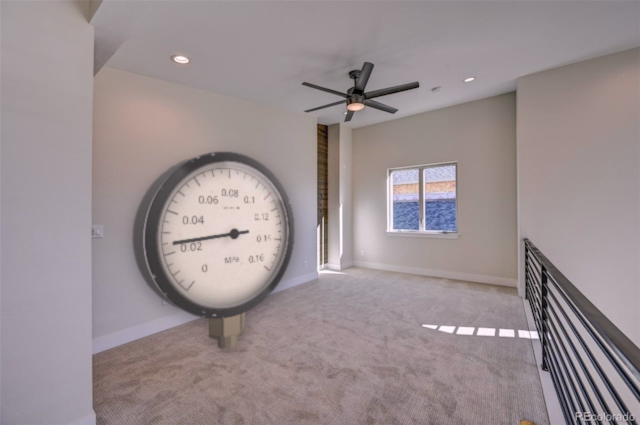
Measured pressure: MPa 0.025
